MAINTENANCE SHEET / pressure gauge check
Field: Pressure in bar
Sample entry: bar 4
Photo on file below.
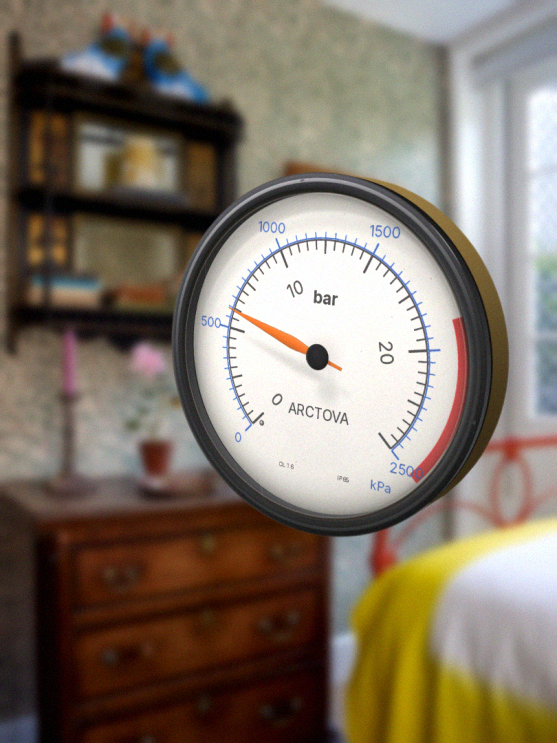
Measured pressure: bar 6
